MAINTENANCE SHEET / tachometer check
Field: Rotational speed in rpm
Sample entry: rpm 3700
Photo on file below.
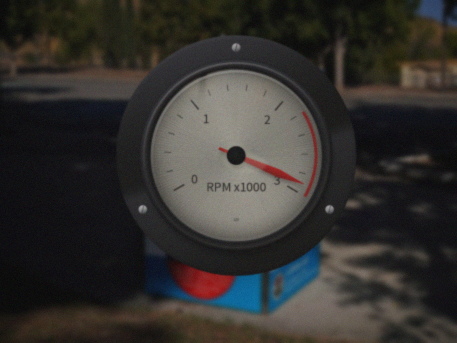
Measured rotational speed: rpm 2900
